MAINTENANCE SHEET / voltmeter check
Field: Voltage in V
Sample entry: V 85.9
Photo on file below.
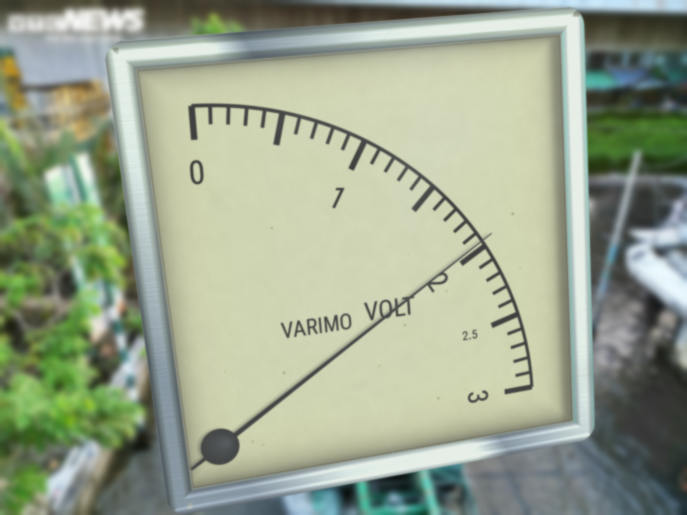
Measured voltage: V 1.95
